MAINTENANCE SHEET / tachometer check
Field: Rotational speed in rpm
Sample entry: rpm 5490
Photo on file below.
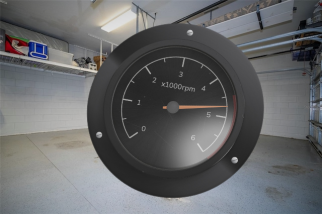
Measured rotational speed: rpm 4750
